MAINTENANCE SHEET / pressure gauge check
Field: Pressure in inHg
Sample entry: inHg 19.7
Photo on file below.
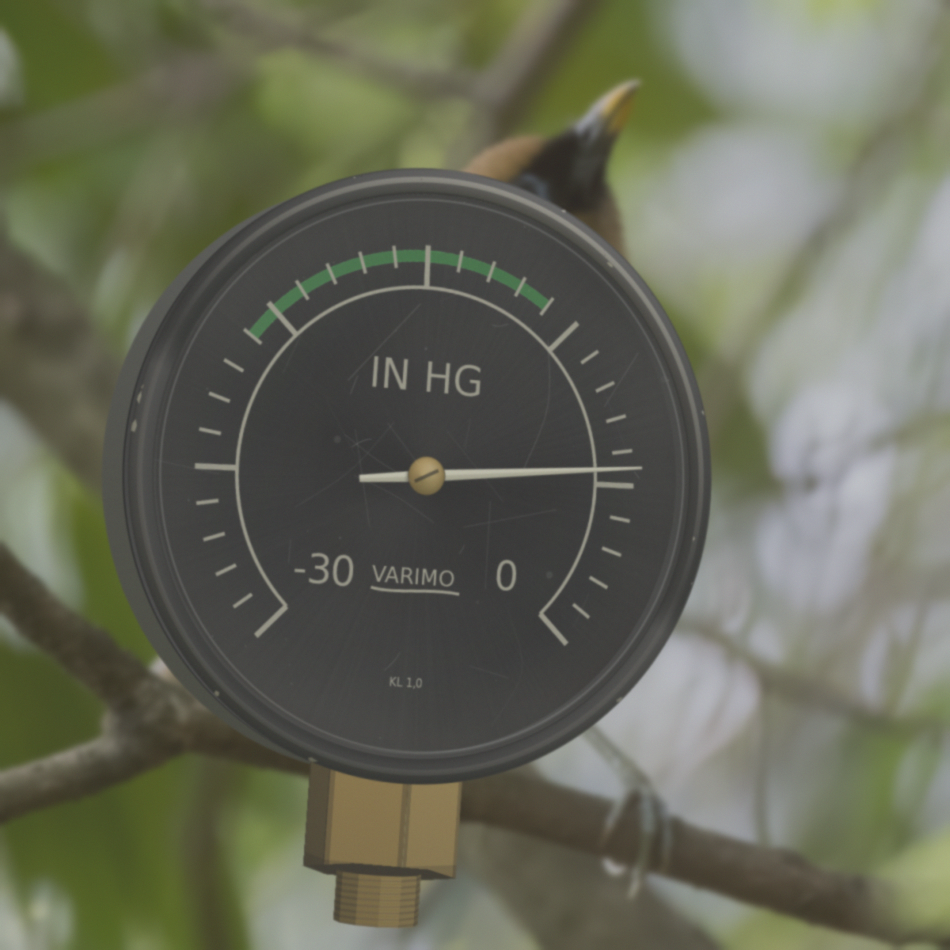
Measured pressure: inHg -5.5
